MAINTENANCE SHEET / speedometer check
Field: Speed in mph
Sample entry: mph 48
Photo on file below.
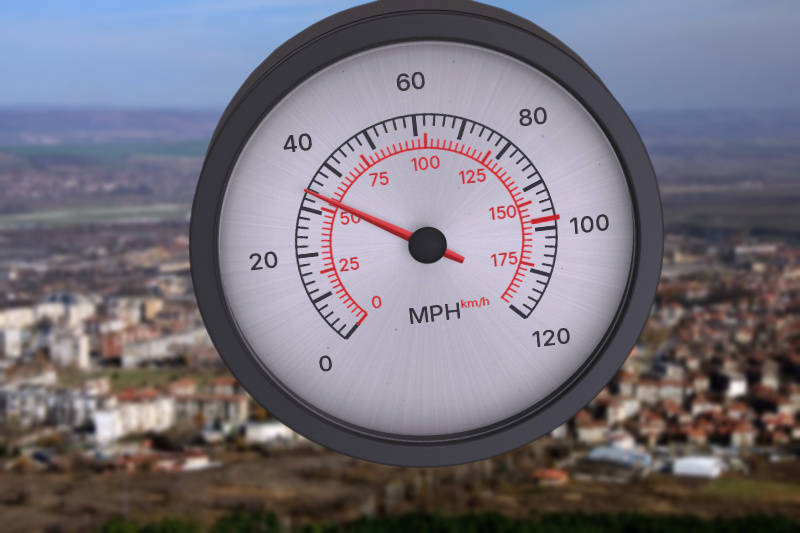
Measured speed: mph 34
